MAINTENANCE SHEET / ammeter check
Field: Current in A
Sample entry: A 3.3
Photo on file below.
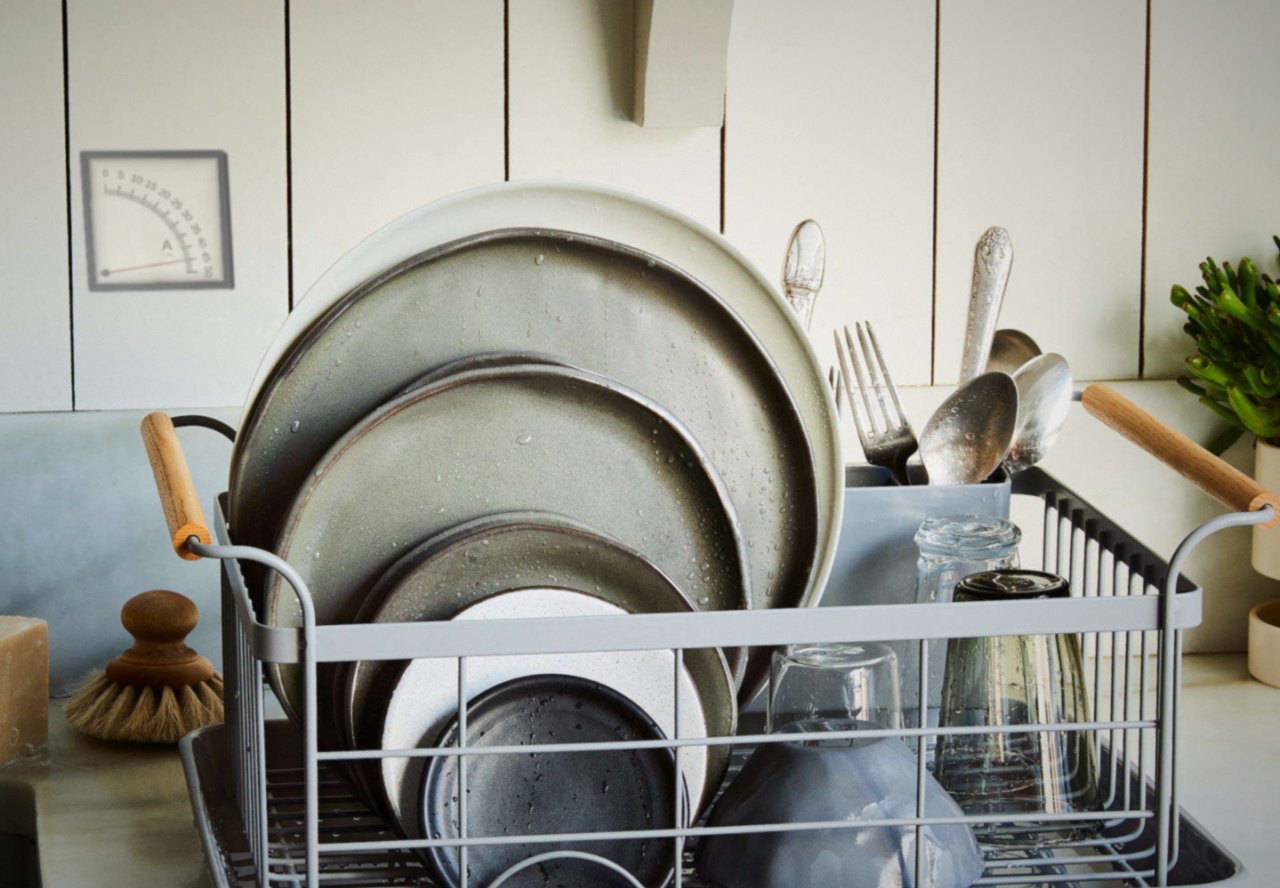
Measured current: A 45
